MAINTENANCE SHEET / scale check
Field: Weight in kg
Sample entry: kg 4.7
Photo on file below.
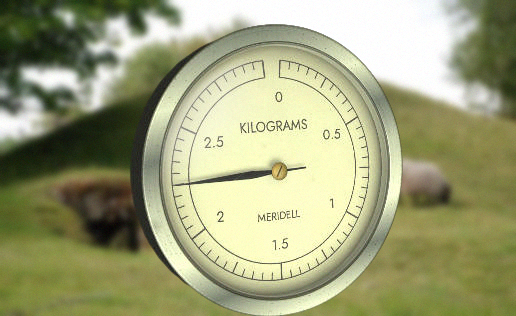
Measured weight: kg 2.25
